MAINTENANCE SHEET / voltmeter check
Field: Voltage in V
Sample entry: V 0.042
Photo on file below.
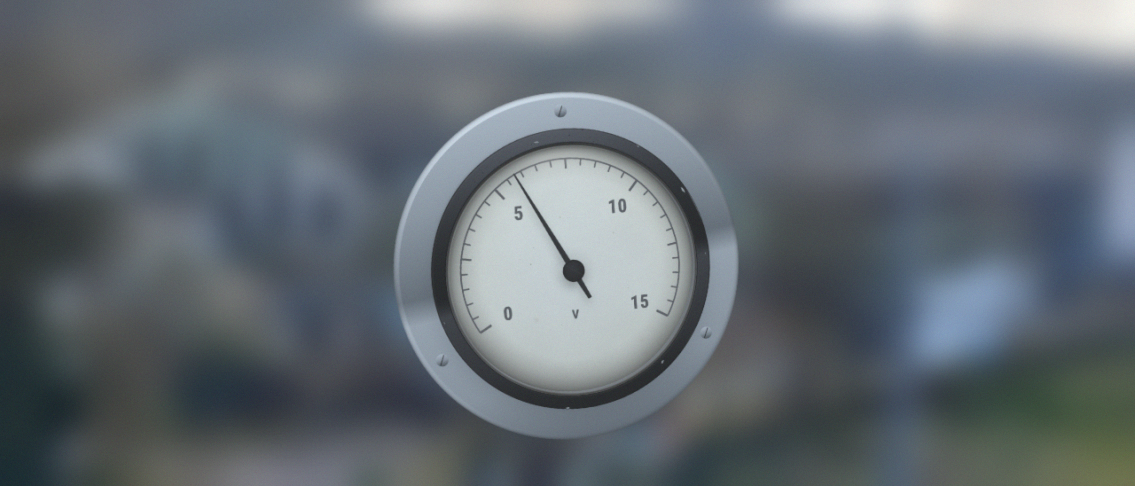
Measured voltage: V 5.75
